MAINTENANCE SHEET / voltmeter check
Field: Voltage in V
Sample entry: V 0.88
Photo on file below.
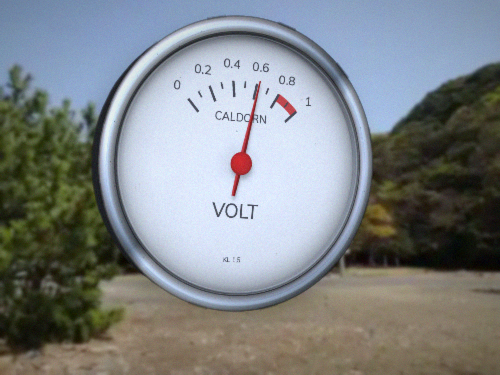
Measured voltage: V 0.6
